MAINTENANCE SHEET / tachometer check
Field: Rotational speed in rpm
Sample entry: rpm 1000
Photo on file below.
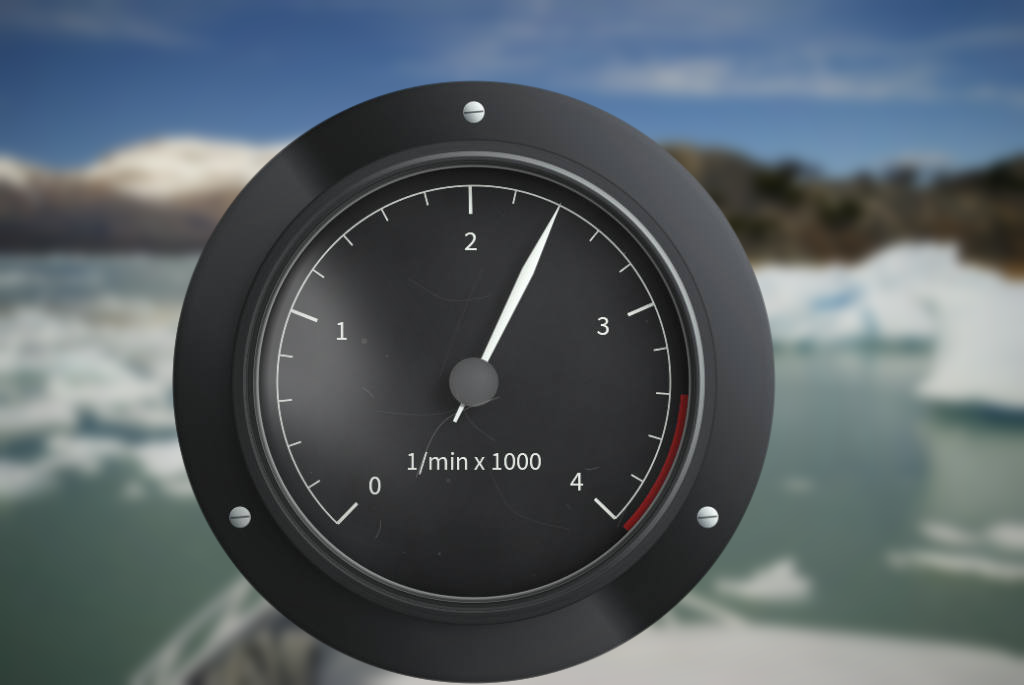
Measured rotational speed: rpm 2400
